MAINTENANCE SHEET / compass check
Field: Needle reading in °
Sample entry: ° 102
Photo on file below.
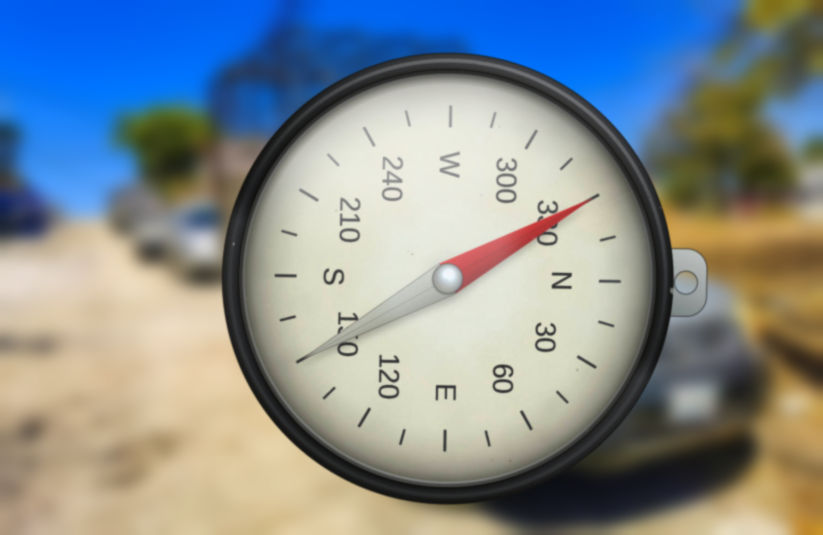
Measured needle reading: ° 330
